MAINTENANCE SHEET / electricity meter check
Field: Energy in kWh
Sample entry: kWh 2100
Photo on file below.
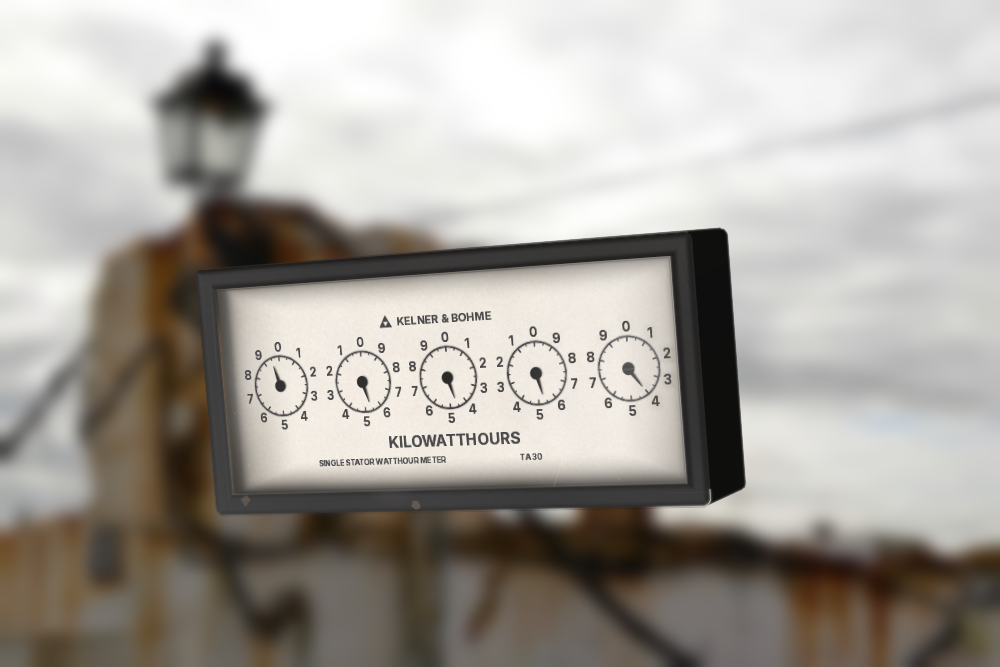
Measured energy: kWh 95454
